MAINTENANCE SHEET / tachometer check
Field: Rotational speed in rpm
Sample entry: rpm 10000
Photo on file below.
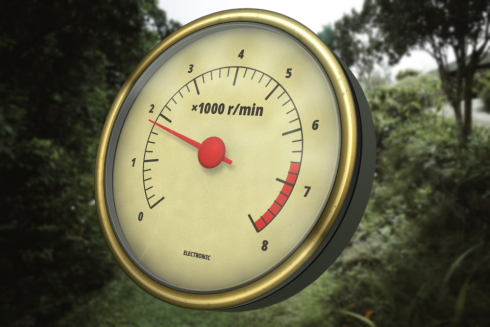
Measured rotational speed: rpm 1800
